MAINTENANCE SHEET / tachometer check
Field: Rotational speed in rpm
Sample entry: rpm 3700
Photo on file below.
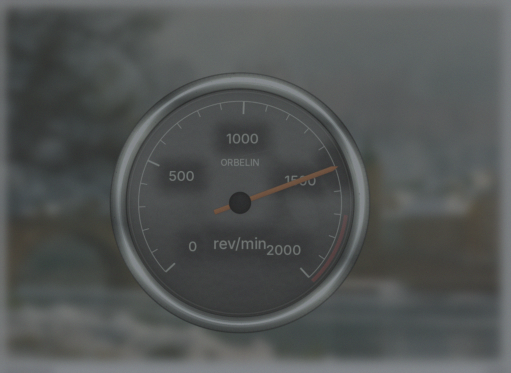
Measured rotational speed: rpm 1500
